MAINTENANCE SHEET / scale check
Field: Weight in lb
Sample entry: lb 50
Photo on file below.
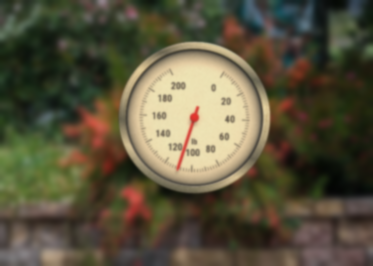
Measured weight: lb 110
